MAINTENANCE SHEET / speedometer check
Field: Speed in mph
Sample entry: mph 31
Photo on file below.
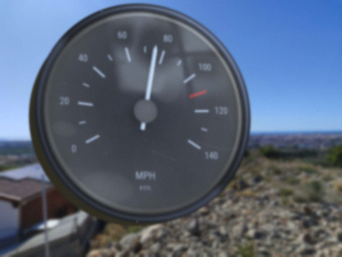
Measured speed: mph 75
